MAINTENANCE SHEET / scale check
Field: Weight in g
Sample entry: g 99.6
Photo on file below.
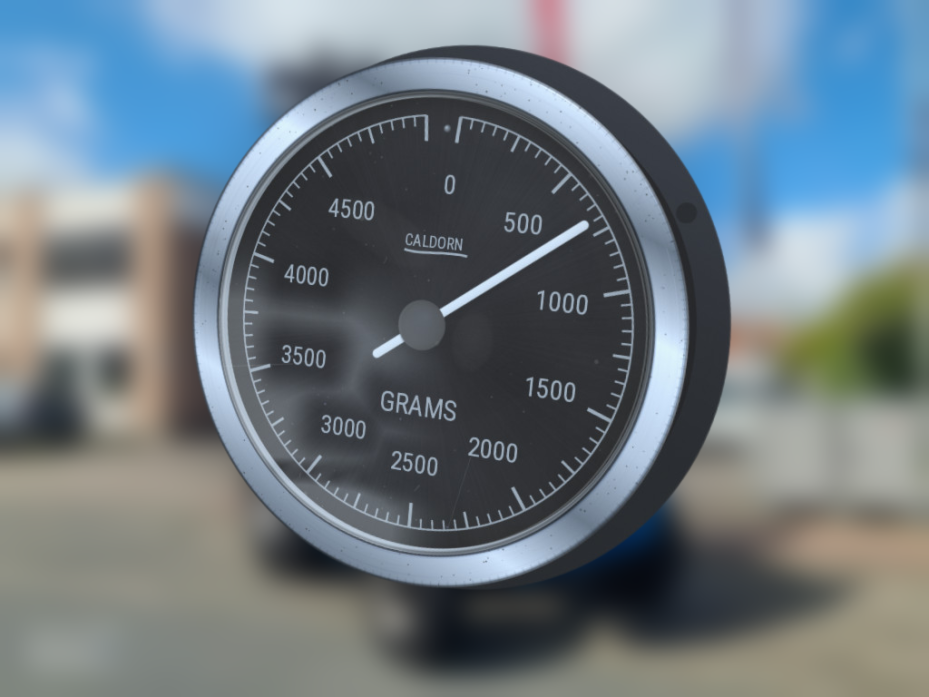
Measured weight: g 700
